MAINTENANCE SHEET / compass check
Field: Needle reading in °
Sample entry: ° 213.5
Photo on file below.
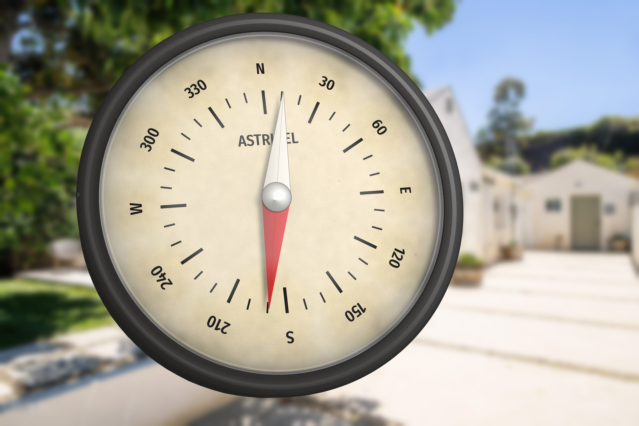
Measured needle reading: ° 190
